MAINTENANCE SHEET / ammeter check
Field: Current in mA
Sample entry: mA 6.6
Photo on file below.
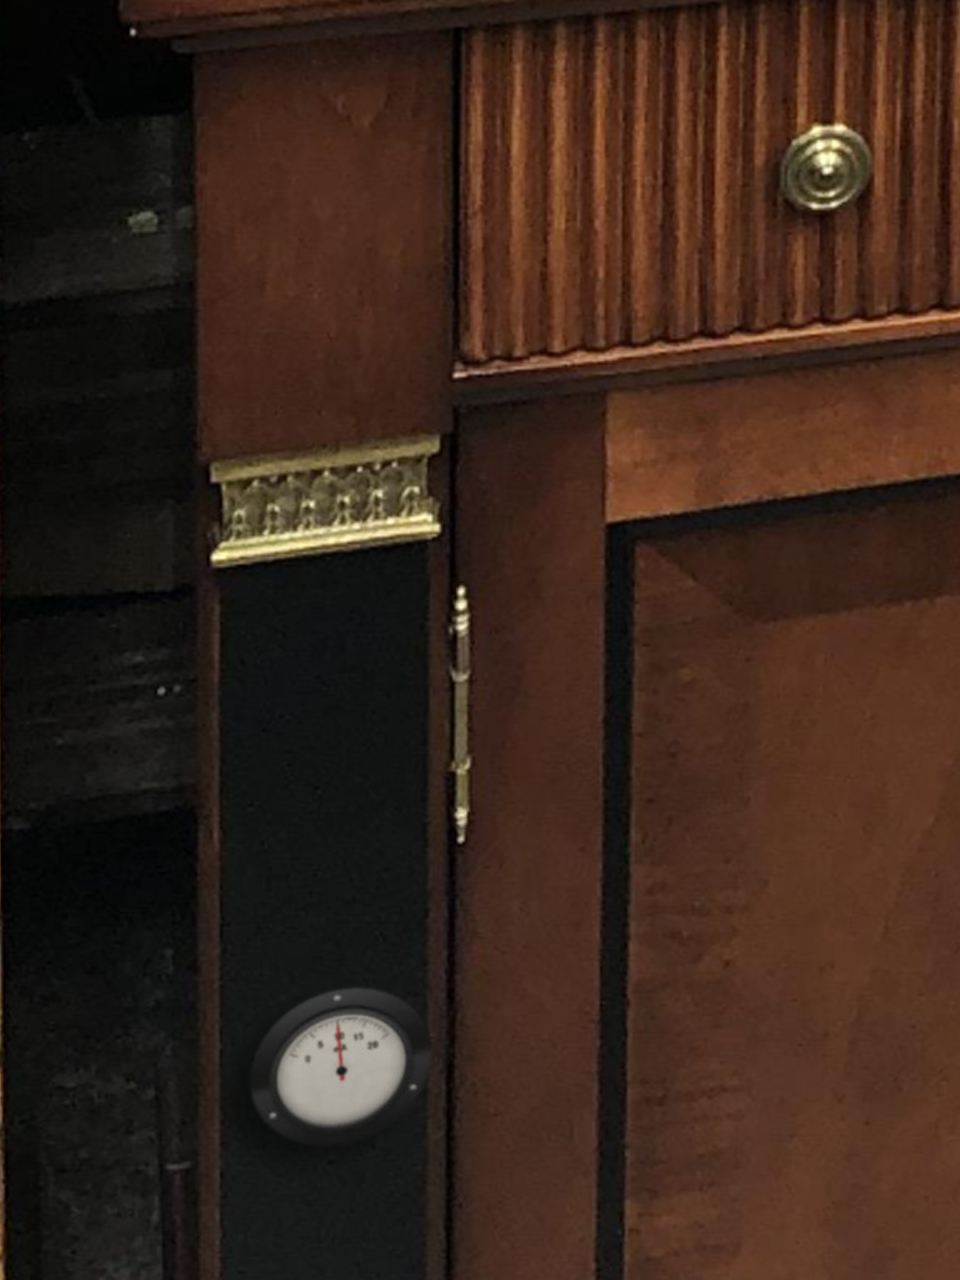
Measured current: mA 10
